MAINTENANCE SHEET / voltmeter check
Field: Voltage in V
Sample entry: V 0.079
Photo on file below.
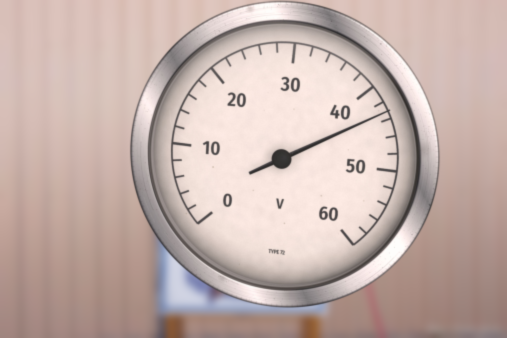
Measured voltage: V 43
